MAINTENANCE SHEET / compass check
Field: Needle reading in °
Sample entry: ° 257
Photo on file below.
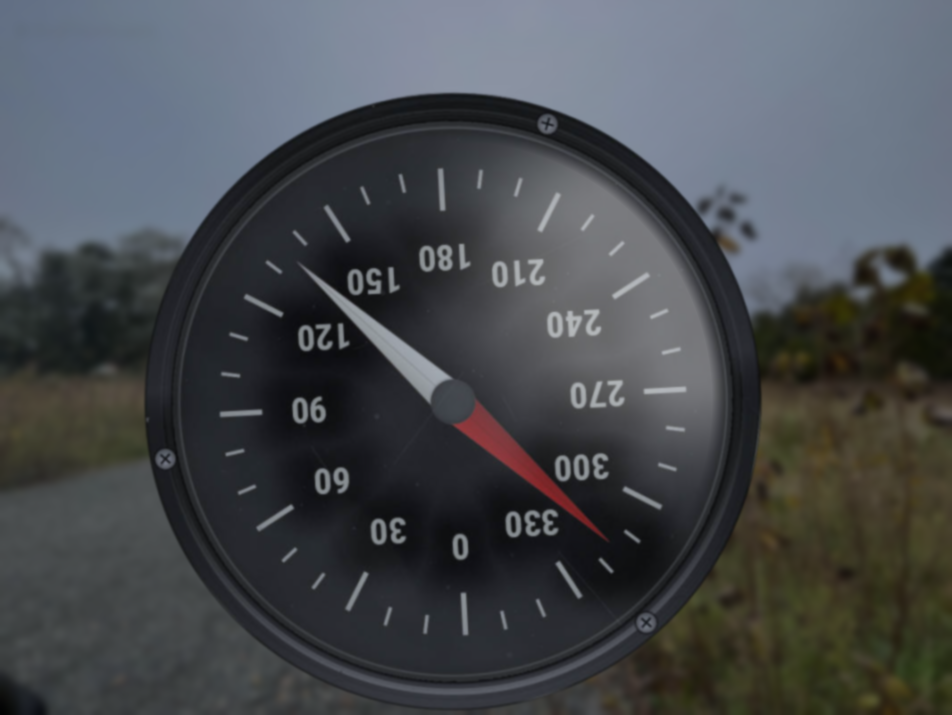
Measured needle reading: ° 315
